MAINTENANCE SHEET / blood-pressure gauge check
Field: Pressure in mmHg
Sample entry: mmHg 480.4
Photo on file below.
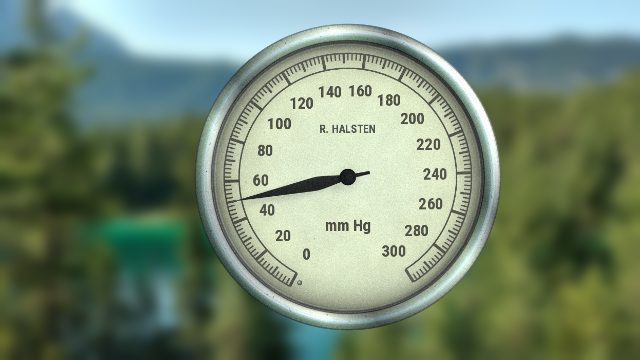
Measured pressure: mmHg 50
